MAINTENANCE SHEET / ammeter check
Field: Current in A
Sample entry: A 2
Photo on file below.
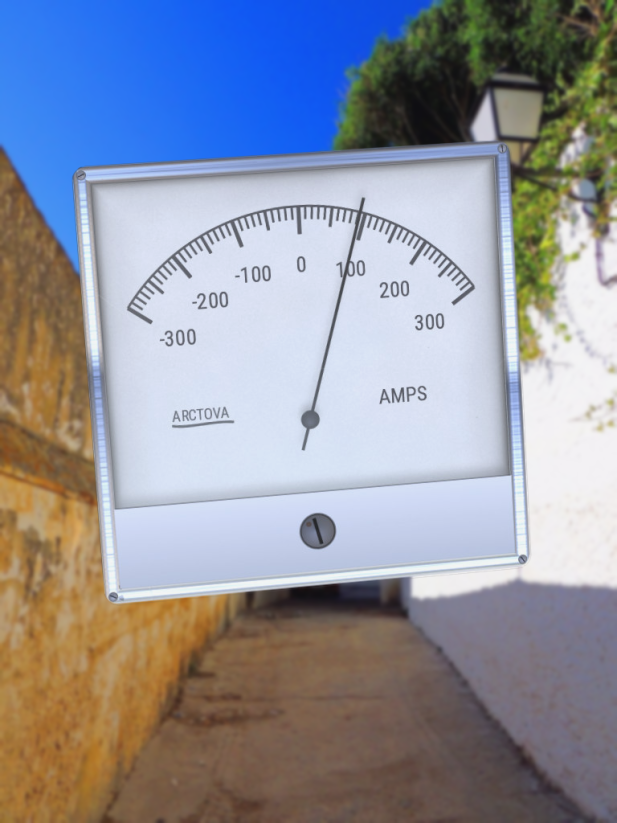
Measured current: A 90
